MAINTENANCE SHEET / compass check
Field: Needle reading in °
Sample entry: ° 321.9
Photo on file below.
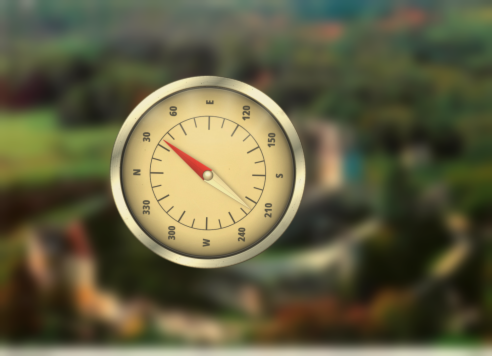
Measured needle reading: ° 37.5
